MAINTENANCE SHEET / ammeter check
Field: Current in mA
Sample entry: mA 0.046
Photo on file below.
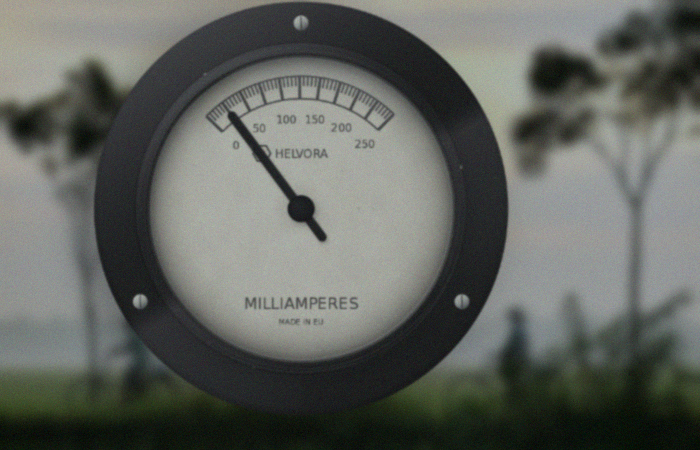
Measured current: mA 25
